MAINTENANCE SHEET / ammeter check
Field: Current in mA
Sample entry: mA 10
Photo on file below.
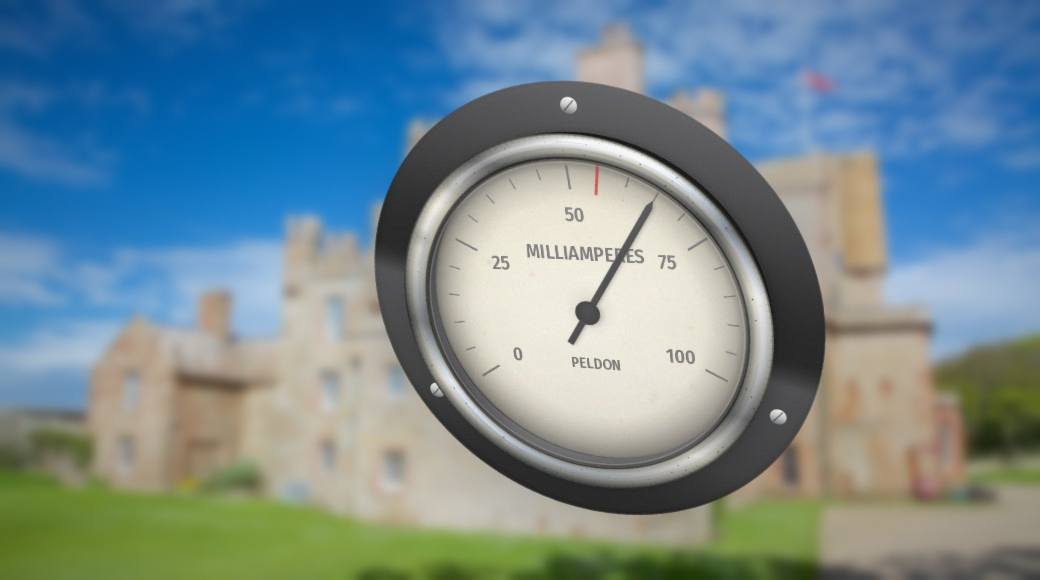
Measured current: mA 65
